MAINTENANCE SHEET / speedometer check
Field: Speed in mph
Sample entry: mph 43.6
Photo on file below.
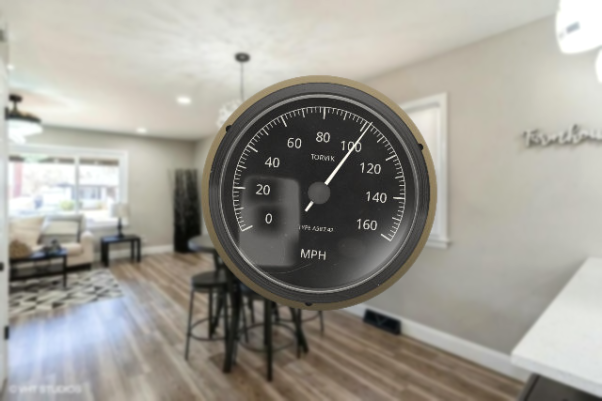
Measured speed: mph 102
